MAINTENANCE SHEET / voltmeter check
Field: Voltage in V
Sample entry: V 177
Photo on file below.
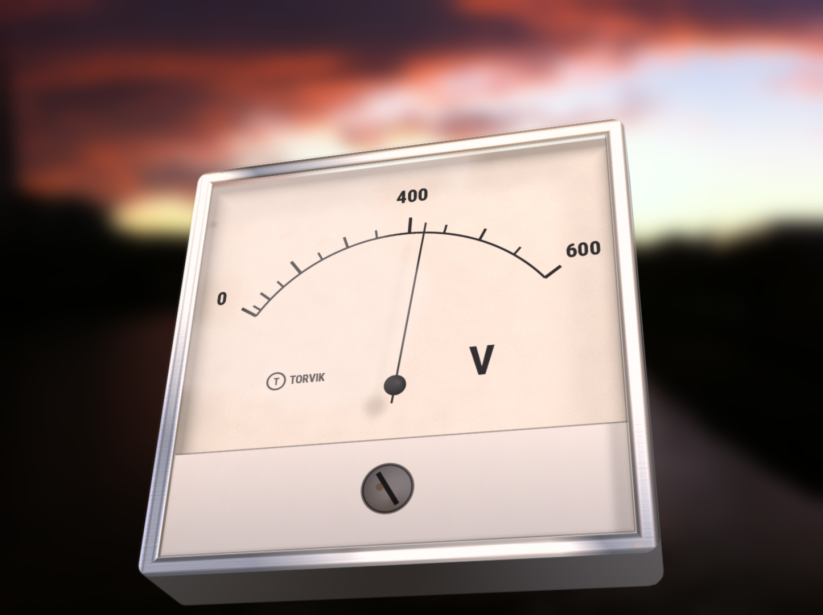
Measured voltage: V 425
